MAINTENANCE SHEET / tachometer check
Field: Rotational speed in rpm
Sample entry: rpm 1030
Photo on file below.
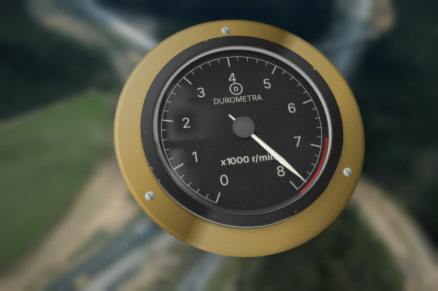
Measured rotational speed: rpm 7800
